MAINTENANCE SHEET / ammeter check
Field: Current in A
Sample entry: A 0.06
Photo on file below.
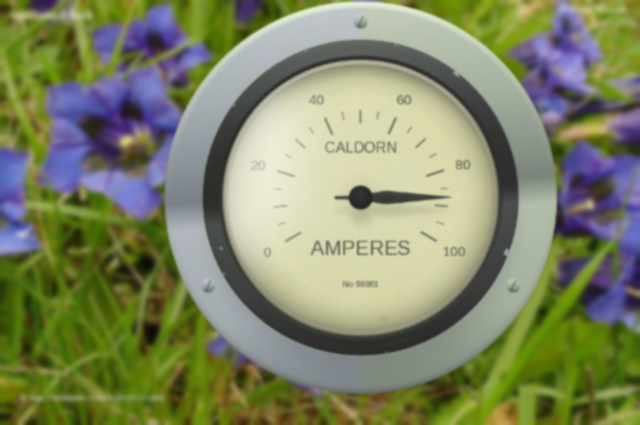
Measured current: A 87.5
